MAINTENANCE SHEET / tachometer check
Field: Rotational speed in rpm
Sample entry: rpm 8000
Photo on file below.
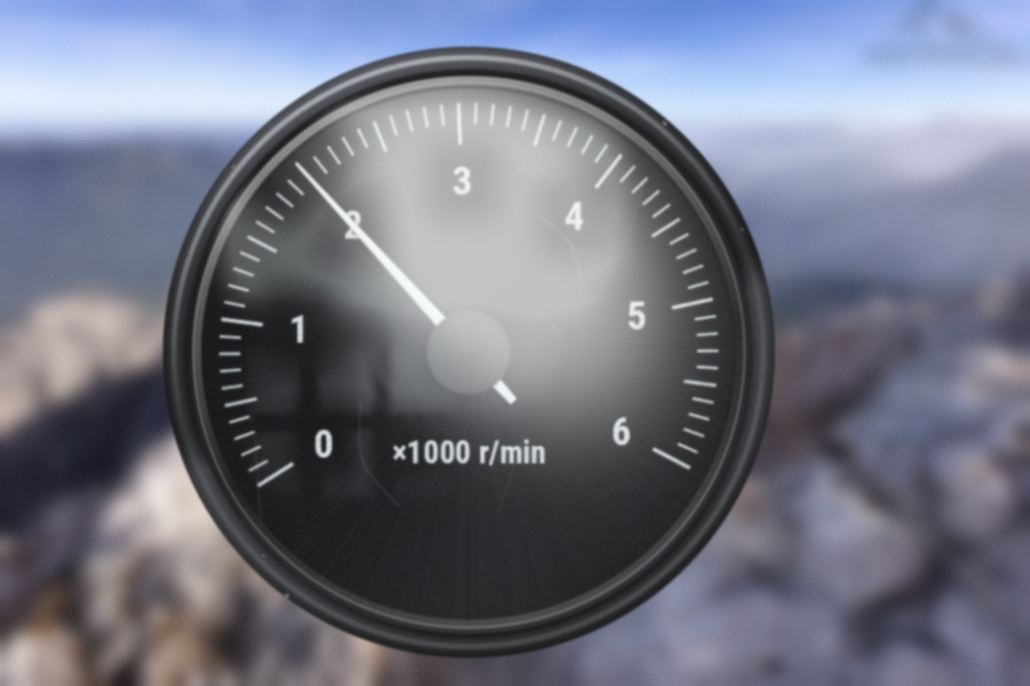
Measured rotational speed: rpm 2000
